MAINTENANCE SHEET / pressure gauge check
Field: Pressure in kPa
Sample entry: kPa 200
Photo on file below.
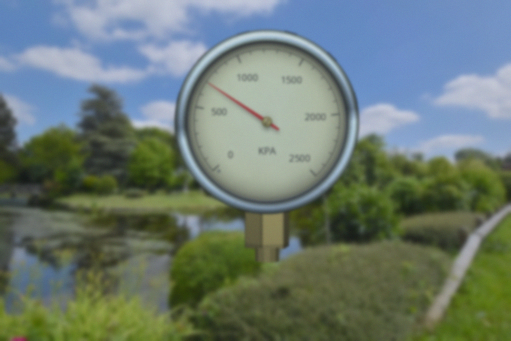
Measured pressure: kPa 700
